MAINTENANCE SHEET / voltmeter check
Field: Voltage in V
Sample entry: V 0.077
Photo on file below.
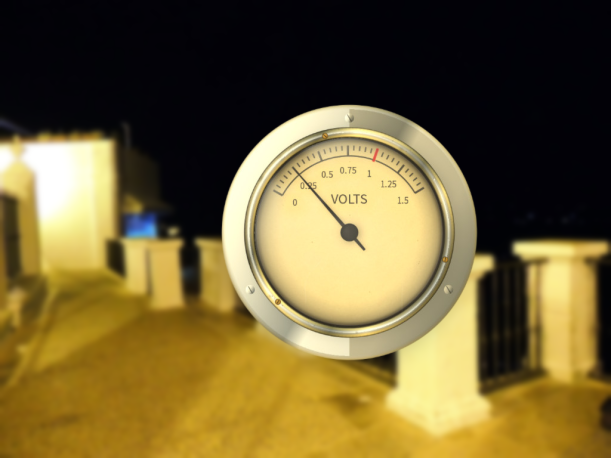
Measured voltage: V 0.25
